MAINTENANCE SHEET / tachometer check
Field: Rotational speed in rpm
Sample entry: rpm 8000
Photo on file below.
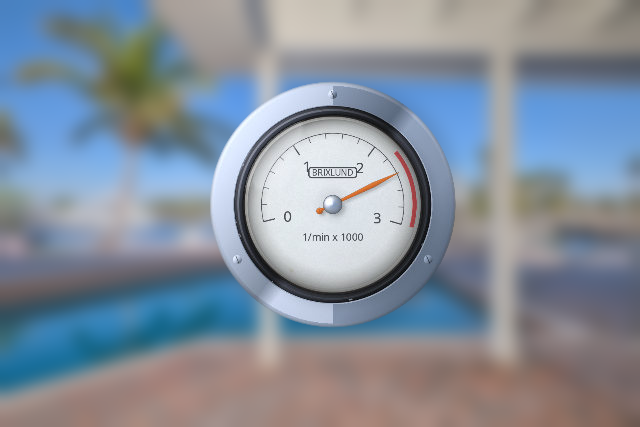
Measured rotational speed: rpm 2400
